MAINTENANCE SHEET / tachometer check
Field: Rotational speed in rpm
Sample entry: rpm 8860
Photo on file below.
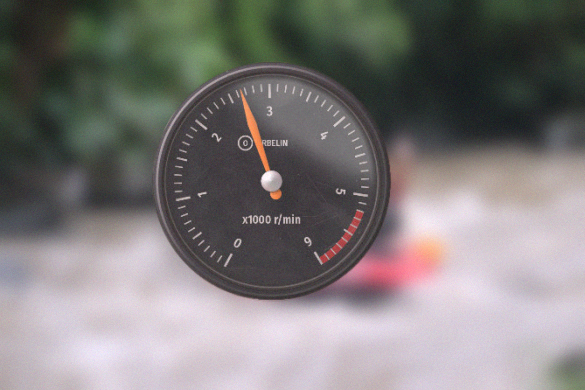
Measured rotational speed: rpm 2650
